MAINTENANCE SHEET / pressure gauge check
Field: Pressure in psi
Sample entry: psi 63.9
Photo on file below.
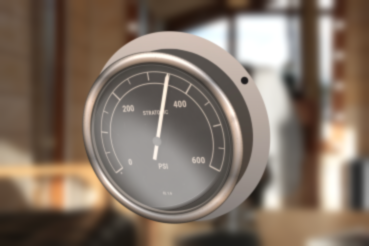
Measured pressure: psi 350
